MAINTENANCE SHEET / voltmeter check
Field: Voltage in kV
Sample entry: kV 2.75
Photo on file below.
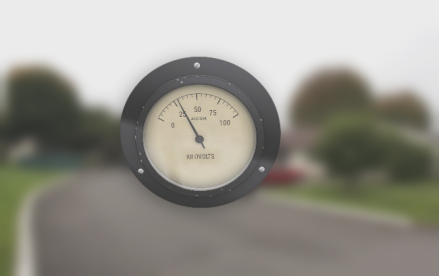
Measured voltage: kV 30
